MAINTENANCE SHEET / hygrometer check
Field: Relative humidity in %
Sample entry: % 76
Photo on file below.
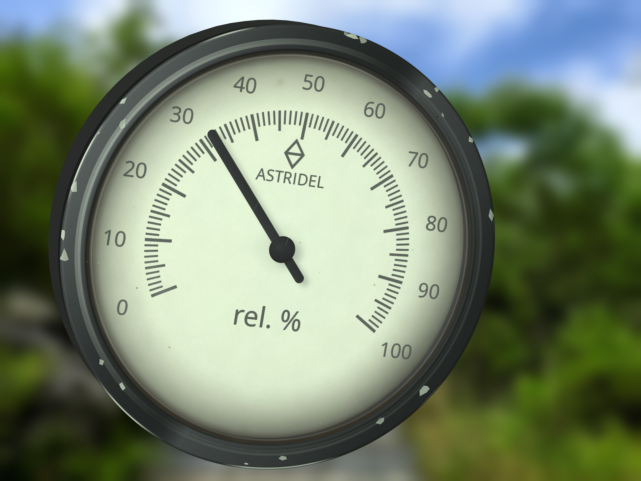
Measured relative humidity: % 32
